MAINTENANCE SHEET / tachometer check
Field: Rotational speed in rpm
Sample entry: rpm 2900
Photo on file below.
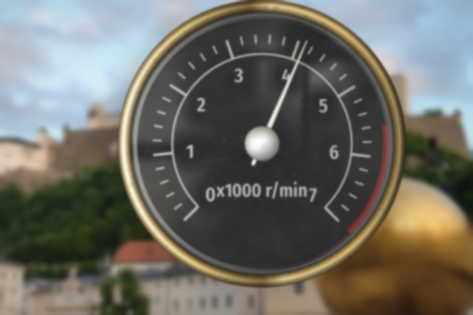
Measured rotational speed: rpm 4100
